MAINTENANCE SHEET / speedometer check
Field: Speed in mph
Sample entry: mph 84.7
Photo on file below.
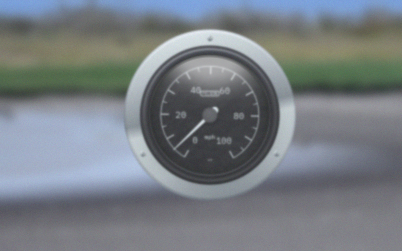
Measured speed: mph 5
